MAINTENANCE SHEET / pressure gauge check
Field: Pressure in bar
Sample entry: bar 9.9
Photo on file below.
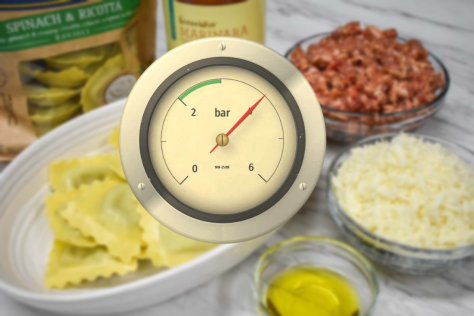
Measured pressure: bar 4
